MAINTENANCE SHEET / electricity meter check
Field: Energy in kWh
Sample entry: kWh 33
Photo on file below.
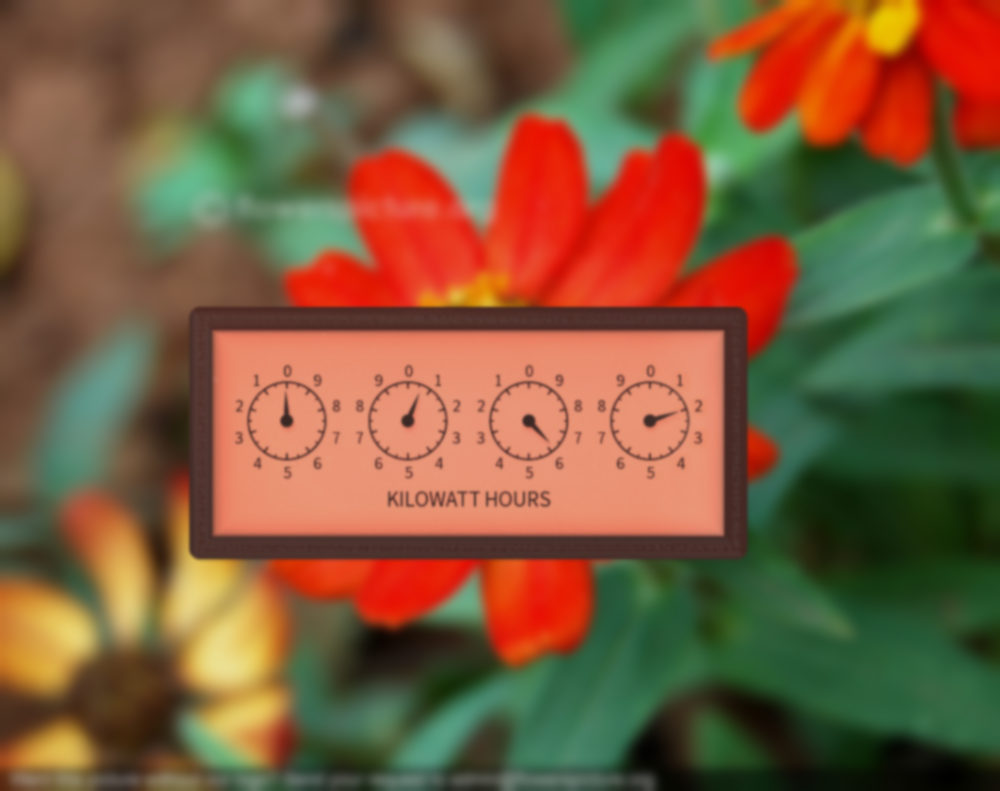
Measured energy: kWh 62
